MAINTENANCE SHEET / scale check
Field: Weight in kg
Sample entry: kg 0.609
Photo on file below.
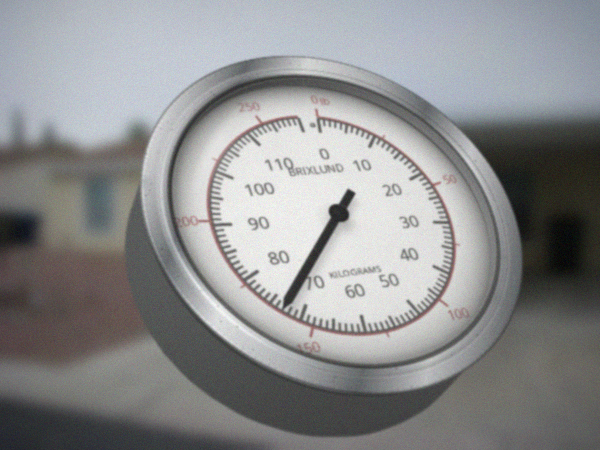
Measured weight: kg 73
